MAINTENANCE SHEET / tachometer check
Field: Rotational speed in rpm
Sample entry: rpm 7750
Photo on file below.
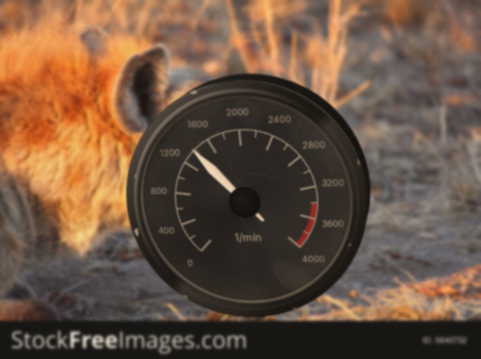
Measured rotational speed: rpm 1400
